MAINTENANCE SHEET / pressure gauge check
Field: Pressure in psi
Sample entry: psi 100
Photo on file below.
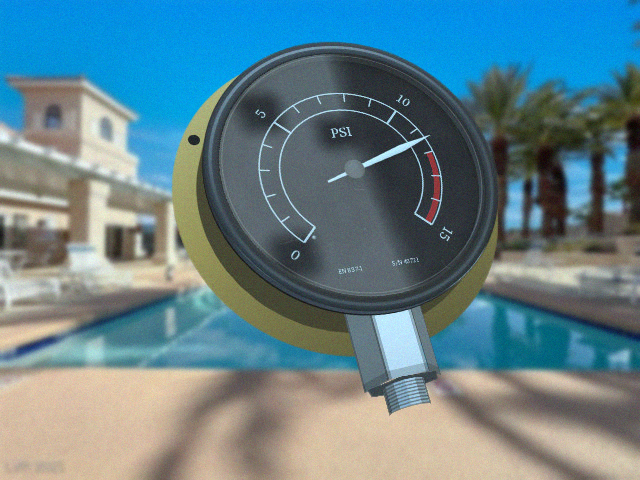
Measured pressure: psi 11.5
